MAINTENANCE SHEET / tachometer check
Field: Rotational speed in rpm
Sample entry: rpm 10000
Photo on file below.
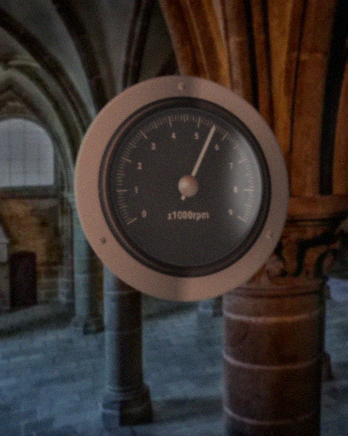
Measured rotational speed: rpm 5500
